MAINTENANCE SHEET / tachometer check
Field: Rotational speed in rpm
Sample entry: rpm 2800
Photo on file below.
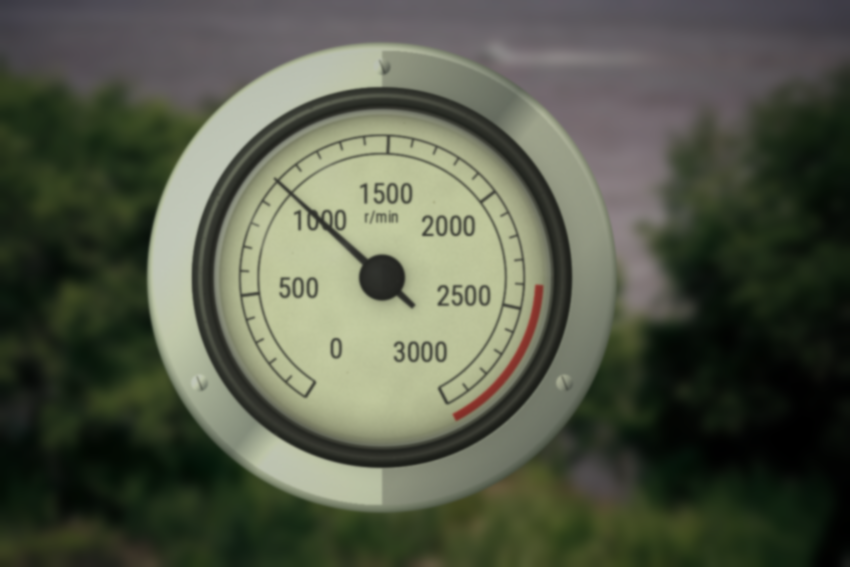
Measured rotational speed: rpm 1000
